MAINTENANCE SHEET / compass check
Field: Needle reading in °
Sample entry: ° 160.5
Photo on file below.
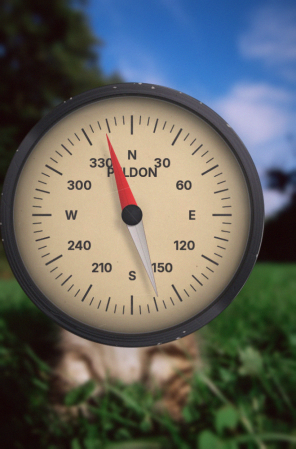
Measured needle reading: ° 342.5
